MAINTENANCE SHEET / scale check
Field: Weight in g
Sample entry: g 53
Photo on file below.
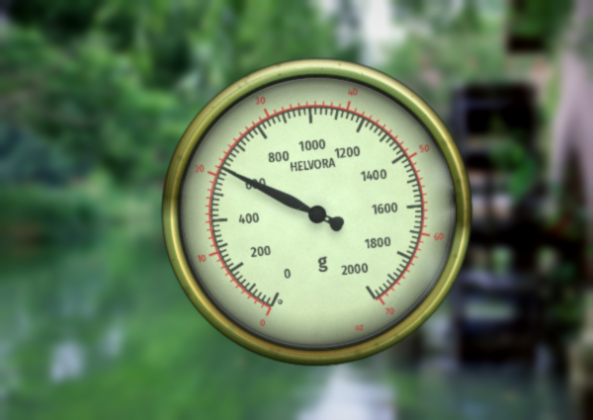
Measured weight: g 600
